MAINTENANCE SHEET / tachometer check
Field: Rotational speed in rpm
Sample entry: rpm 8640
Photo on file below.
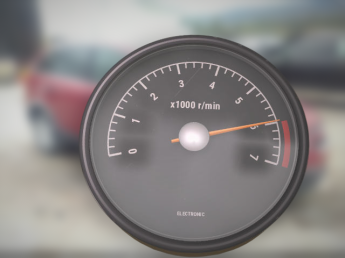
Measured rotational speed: rpm 6000
